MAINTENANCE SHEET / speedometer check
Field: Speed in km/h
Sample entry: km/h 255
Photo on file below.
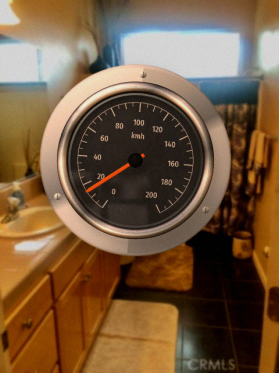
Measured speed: km/h 15
